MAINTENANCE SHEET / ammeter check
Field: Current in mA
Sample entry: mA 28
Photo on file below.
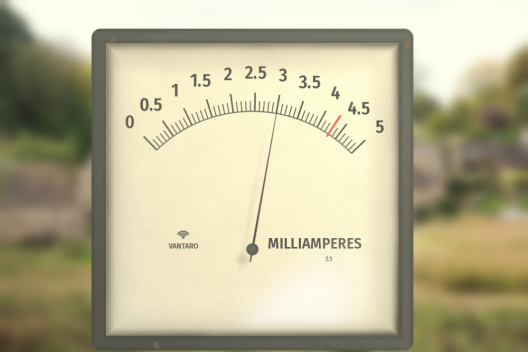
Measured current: mA 3
